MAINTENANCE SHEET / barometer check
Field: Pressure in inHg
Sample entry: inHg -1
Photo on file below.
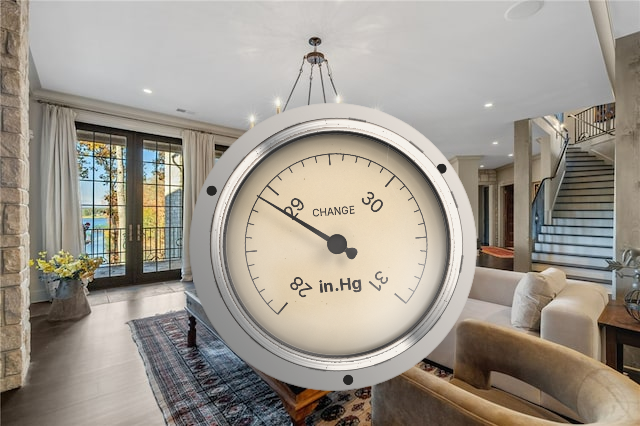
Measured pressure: inHg 28.9
